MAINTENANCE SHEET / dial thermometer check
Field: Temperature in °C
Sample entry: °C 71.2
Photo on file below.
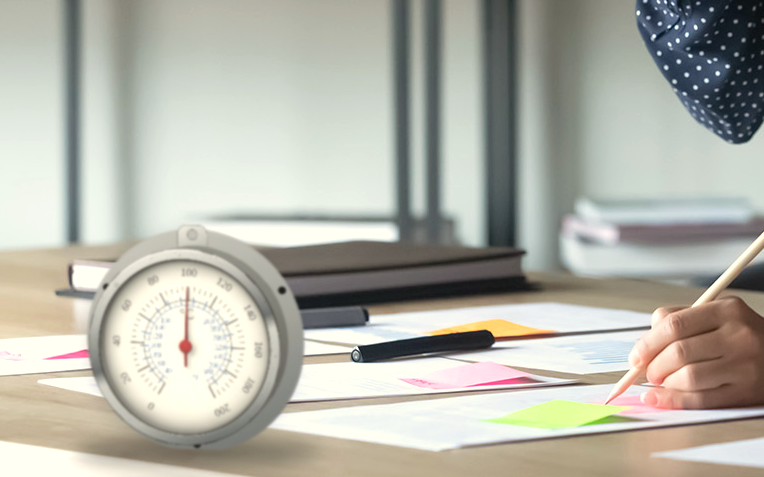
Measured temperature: °C 100
